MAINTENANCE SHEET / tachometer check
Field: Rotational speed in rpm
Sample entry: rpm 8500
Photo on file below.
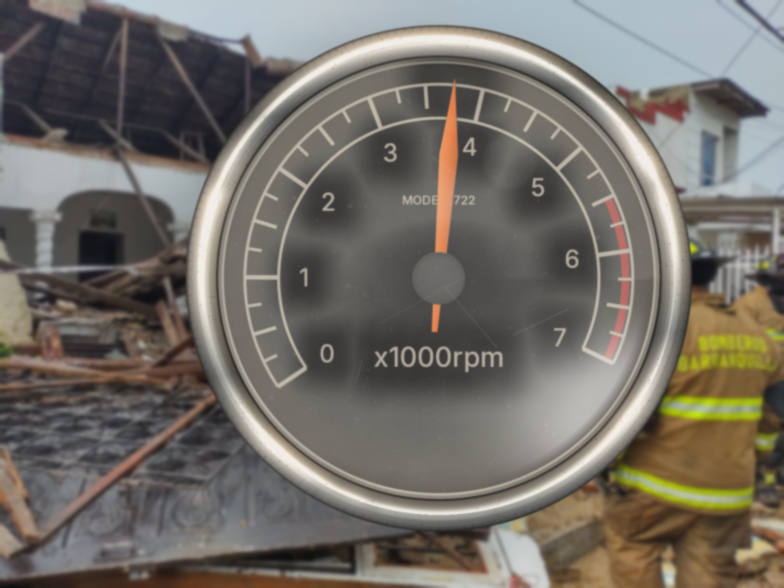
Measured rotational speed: rpm 3750
